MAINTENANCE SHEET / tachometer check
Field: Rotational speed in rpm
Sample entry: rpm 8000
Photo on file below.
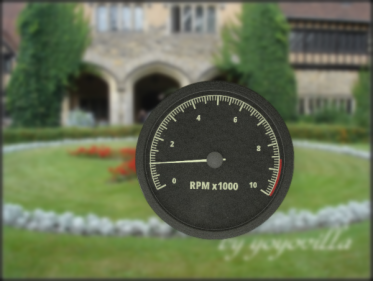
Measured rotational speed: rpm 1000
